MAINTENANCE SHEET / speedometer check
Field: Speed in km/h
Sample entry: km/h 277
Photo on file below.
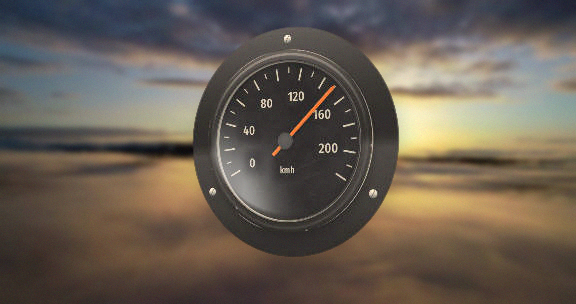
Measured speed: km/h 150
